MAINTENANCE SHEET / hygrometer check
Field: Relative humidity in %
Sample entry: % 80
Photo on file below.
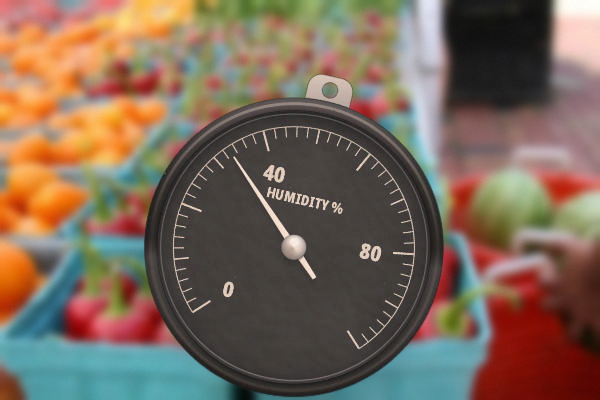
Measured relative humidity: % 33
